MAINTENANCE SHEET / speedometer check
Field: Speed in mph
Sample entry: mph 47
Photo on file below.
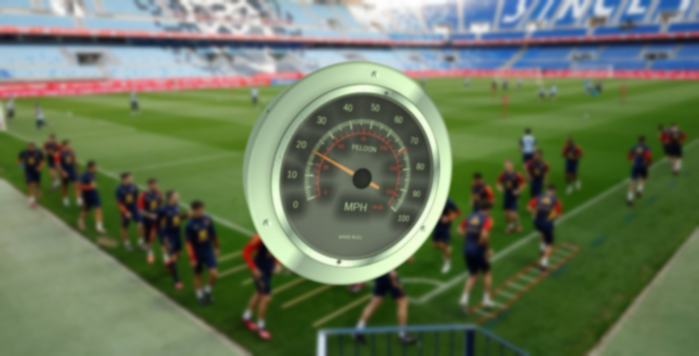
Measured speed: mph 20
